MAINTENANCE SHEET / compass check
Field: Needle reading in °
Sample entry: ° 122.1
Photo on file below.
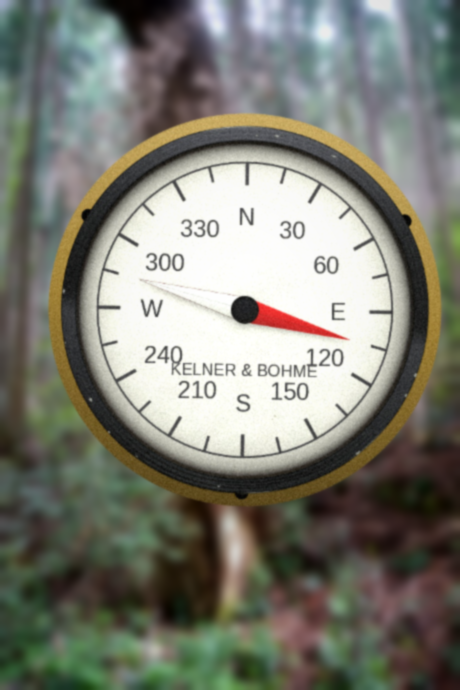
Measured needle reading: ° 105
